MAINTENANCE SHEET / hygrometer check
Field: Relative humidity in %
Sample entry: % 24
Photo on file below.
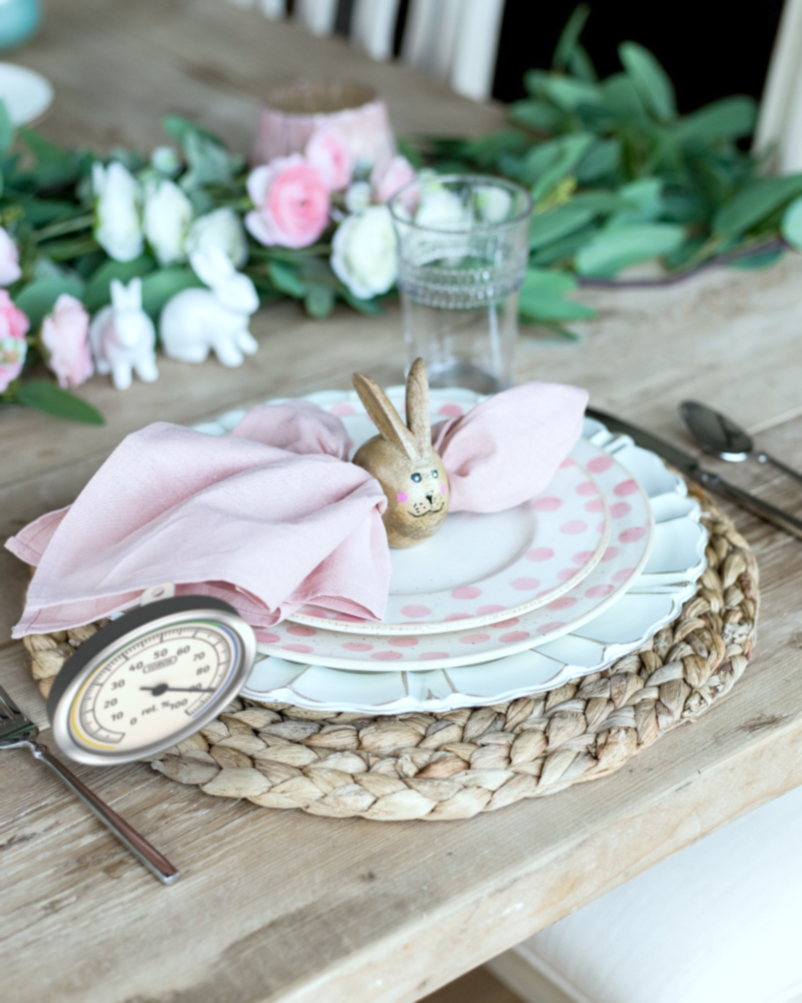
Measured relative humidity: % 90
